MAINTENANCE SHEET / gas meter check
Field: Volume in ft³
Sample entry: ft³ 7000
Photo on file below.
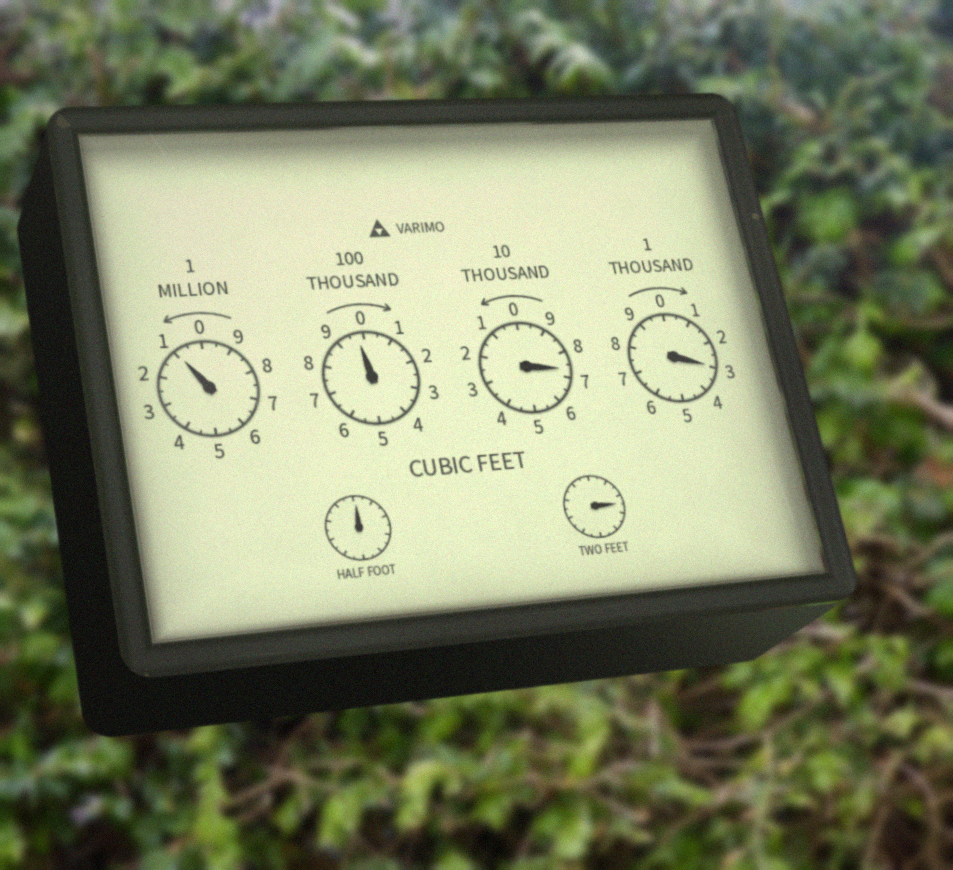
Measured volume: ft³ 97300
